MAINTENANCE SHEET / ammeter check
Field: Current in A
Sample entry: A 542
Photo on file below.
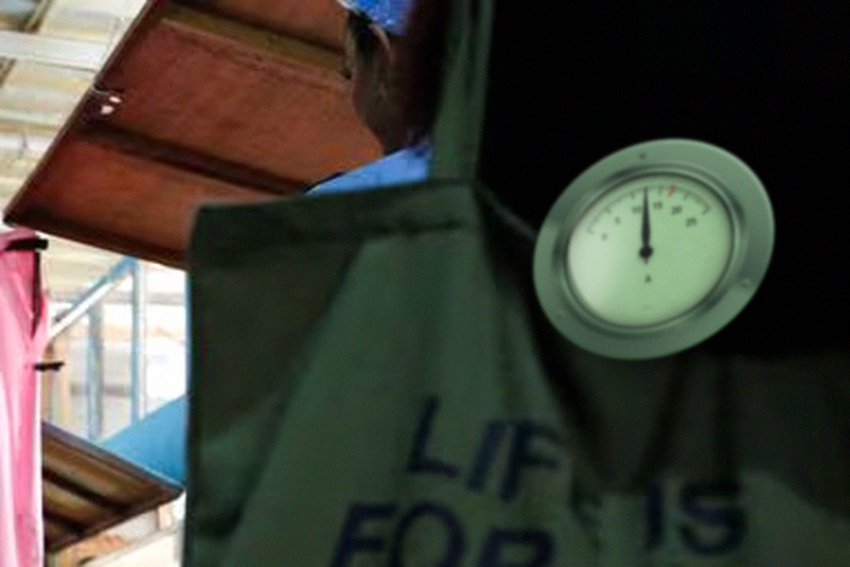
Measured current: A 12.5
